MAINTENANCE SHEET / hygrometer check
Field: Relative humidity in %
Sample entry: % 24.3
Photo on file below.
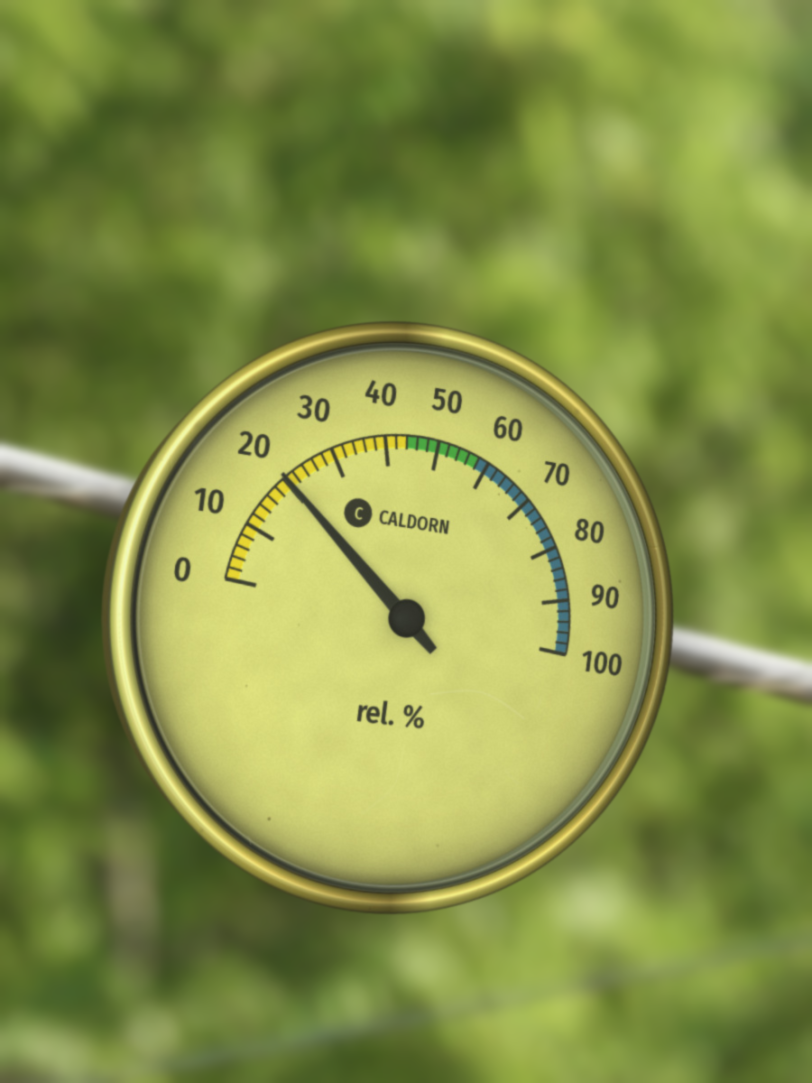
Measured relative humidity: % 20
